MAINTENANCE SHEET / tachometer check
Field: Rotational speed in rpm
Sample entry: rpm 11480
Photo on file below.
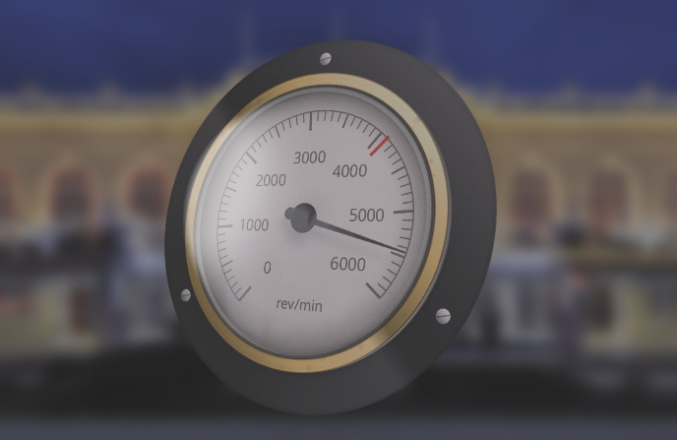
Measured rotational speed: rpm 5450
